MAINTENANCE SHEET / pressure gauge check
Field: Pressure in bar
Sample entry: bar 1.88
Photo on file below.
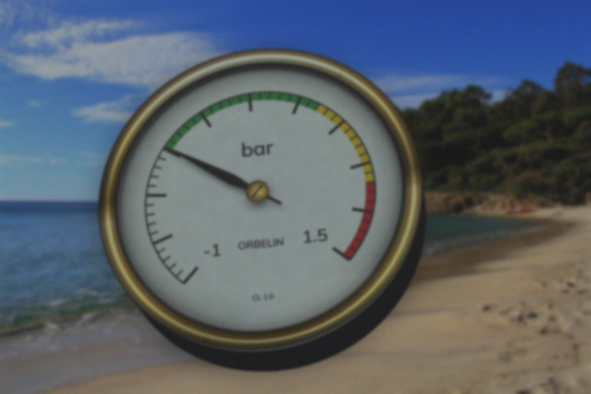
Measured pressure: bar -0.25
